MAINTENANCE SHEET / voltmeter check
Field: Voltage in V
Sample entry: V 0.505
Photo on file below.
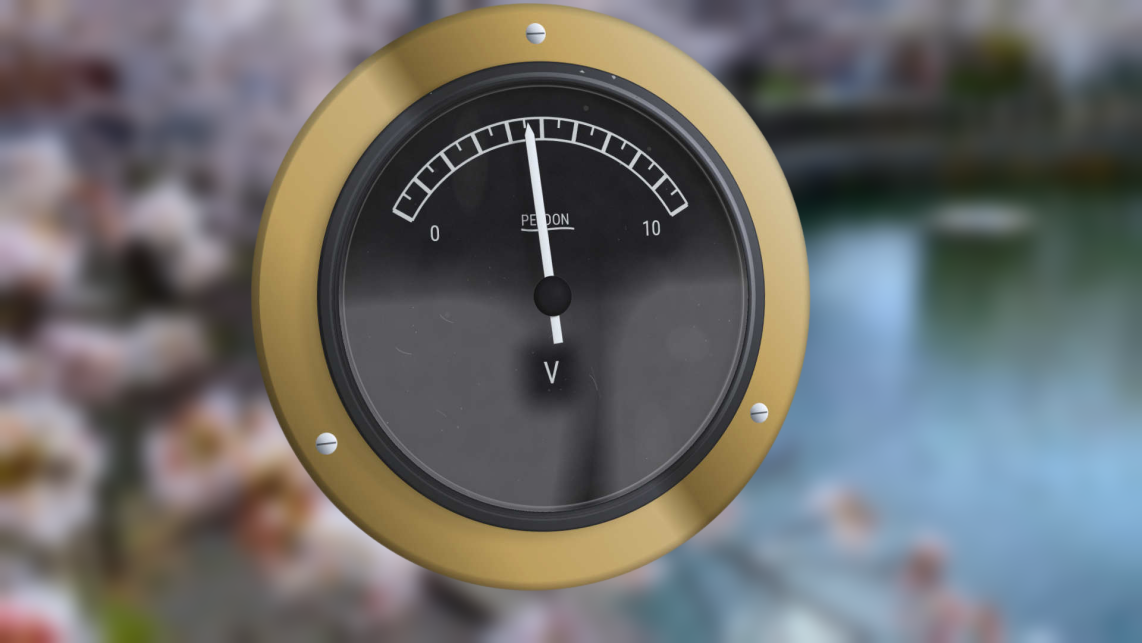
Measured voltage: V 4.5
